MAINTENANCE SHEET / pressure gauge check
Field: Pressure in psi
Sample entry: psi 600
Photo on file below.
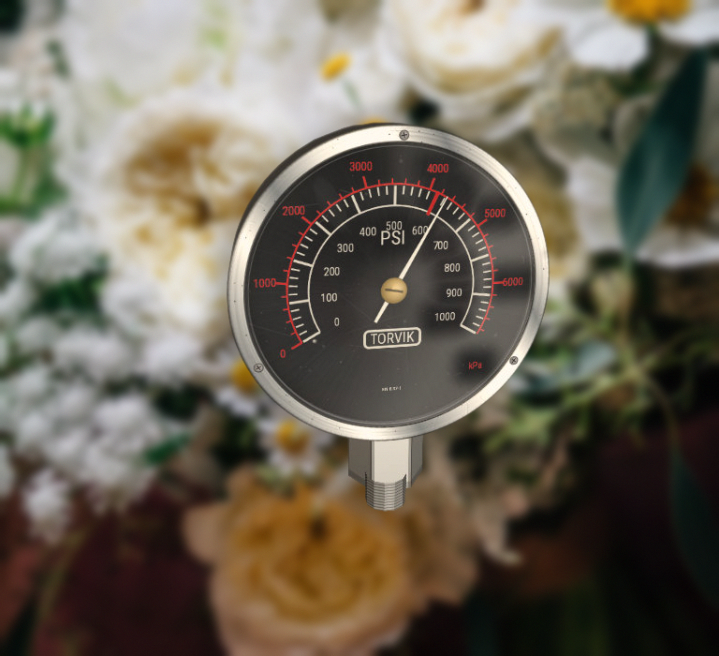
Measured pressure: psi 620
